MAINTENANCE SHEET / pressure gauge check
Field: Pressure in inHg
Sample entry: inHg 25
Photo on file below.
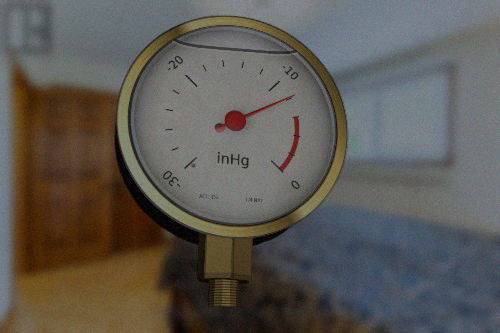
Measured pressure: inHg -8
